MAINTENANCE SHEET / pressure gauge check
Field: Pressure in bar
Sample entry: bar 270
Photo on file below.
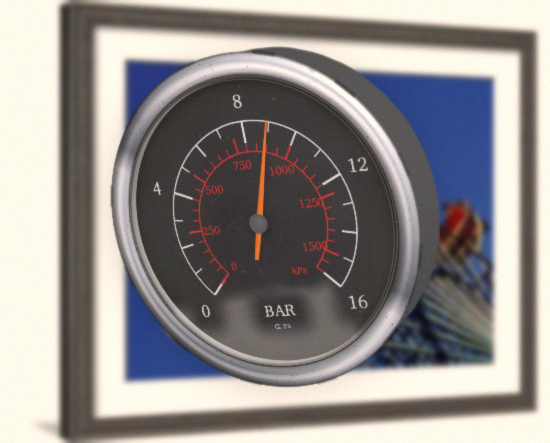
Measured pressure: bar 9
